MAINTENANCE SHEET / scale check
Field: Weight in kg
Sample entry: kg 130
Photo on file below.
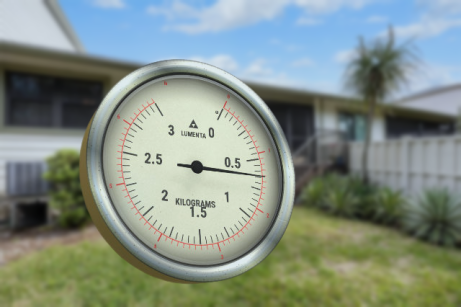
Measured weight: kg 0.65
